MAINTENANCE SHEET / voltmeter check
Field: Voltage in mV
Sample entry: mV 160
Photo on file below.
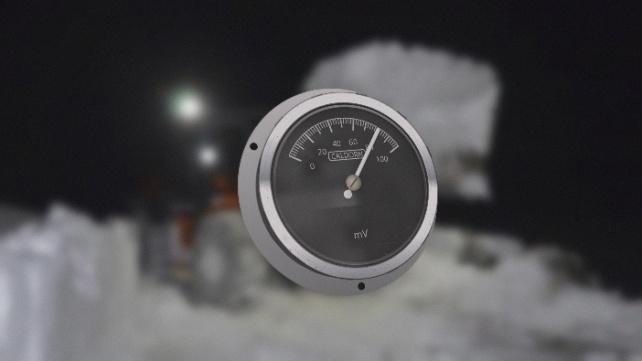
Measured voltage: mV 80
